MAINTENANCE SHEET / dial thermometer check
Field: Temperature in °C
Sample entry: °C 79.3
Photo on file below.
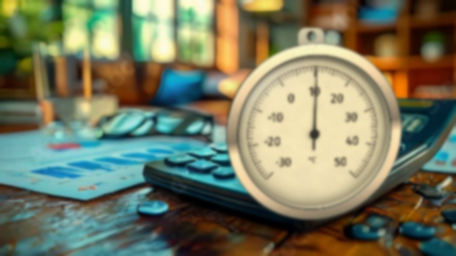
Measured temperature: °C 10
